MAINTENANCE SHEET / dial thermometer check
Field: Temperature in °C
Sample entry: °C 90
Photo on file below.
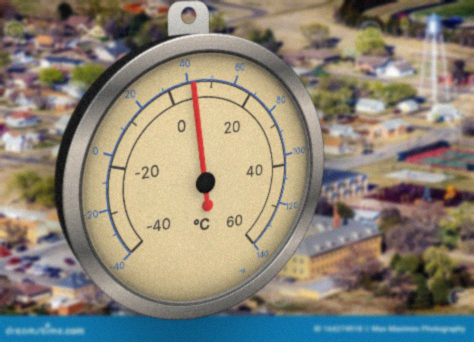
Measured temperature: °C 5
